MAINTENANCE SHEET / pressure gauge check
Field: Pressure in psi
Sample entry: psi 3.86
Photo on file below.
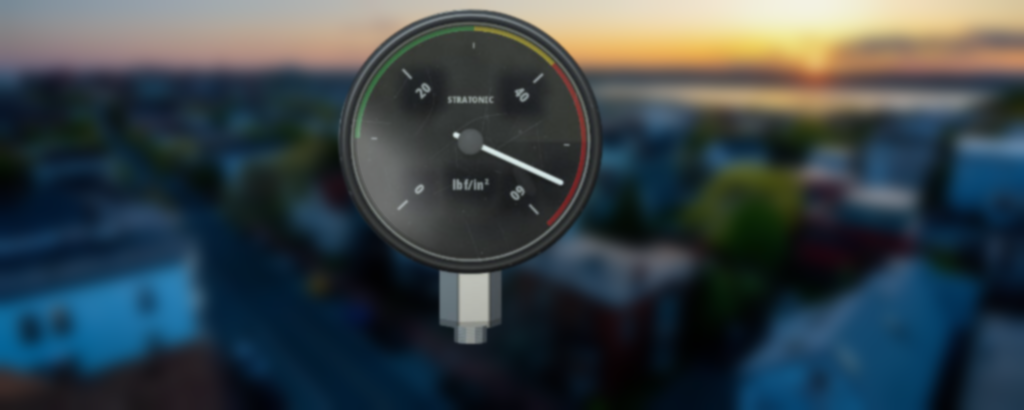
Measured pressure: psi 55
